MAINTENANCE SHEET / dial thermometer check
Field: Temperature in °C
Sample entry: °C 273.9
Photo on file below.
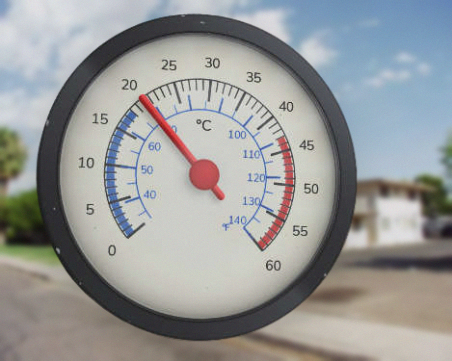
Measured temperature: °C 20
